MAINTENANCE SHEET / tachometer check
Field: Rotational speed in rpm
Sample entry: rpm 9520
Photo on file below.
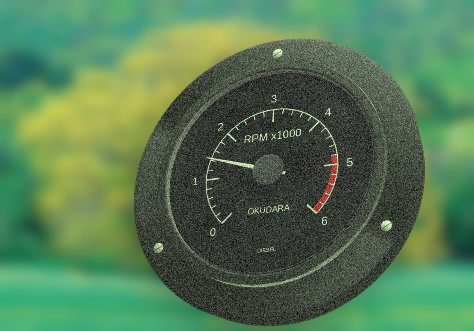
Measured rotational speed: rpm 1400
